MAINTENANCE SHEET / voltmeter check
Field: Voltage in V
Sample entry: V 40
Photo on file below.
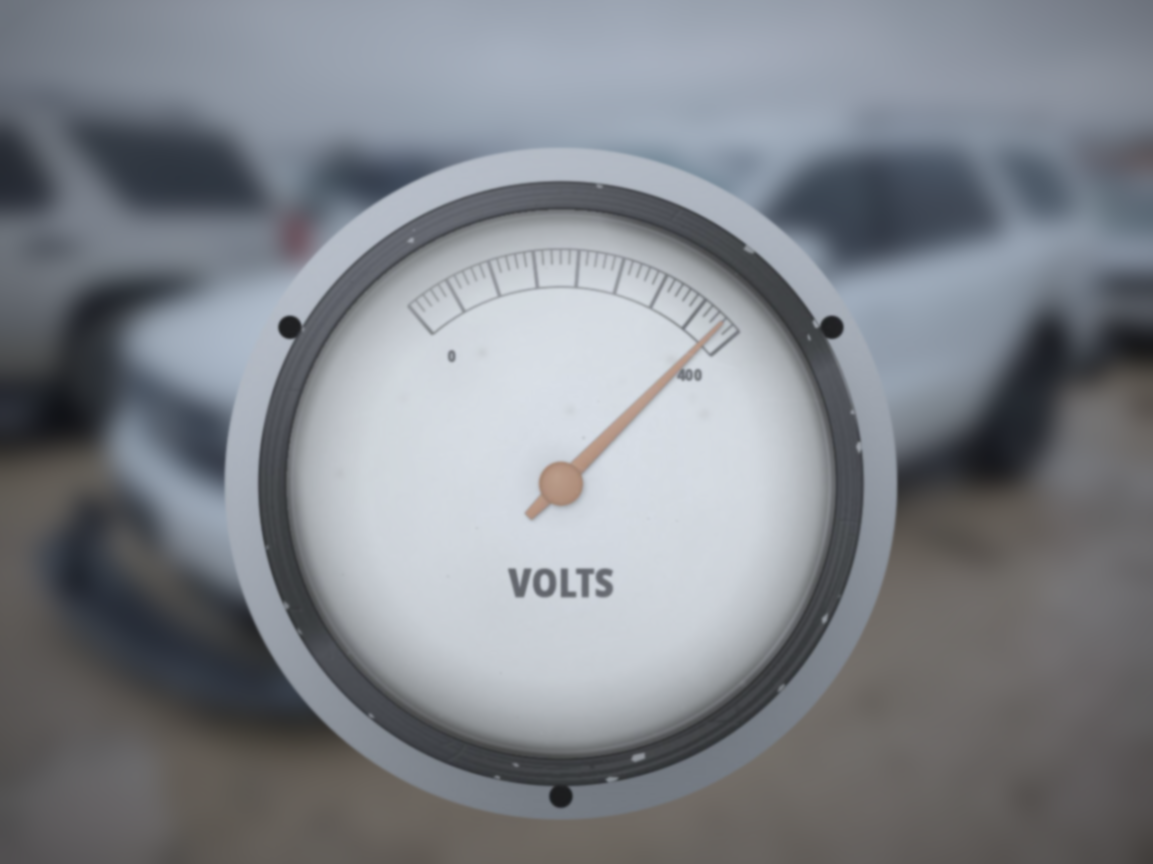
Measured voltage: V 380
